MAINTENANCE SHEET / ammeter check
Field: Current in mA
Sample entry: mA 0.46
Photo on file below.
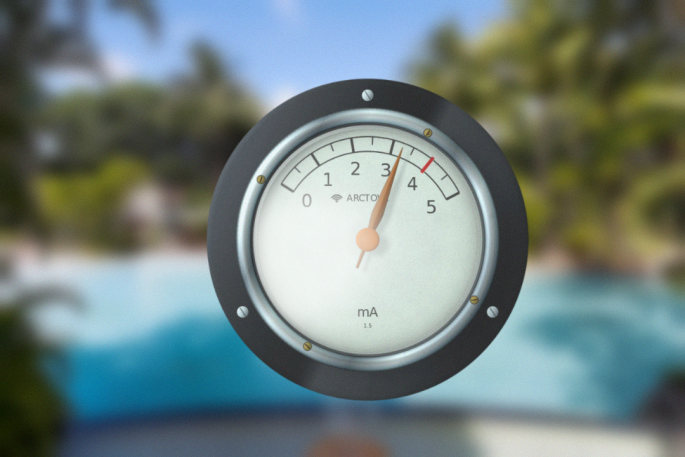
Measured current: mA 3.25
